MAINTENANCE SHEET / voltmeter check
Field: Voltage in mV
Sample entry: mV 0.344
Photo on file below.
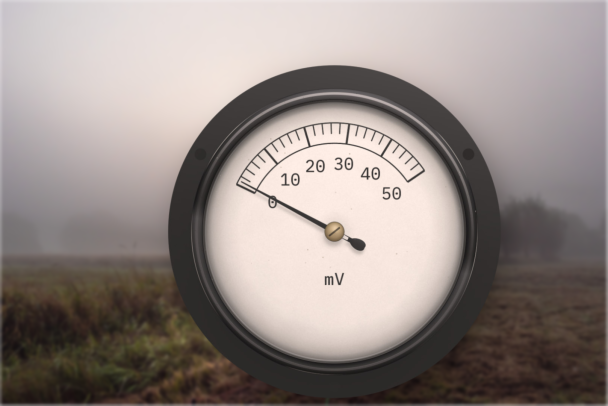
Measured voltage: mV 1
